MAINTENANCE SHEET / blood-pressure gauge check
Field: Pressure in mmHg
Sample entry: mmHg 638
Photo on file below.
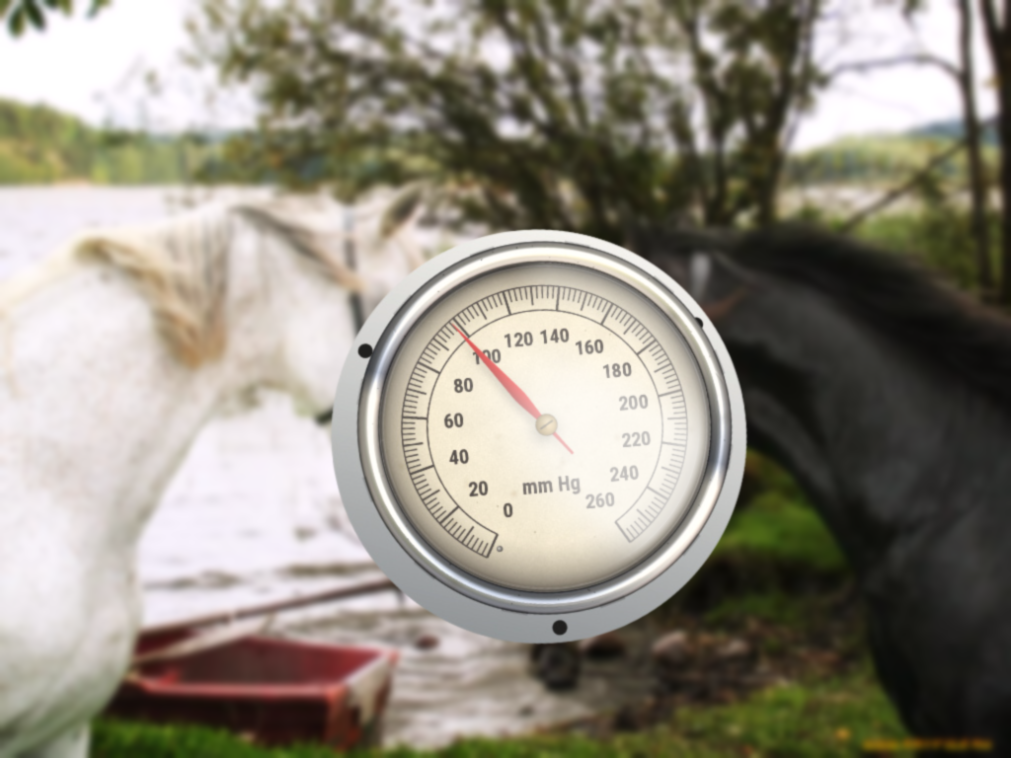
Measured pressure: mmHg 98
